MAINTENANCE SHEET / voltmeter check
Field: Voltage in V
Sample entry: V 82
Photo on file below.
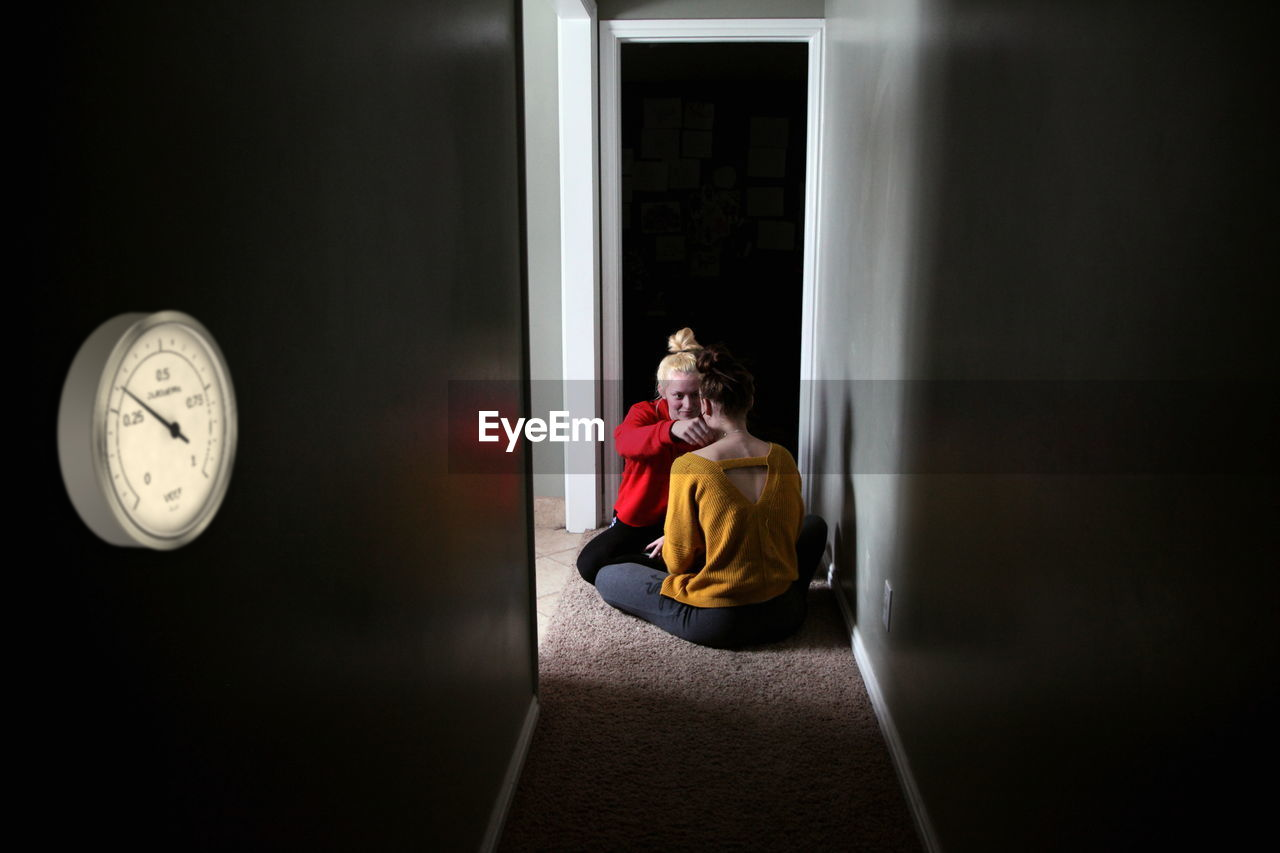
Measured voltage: V 0.3
